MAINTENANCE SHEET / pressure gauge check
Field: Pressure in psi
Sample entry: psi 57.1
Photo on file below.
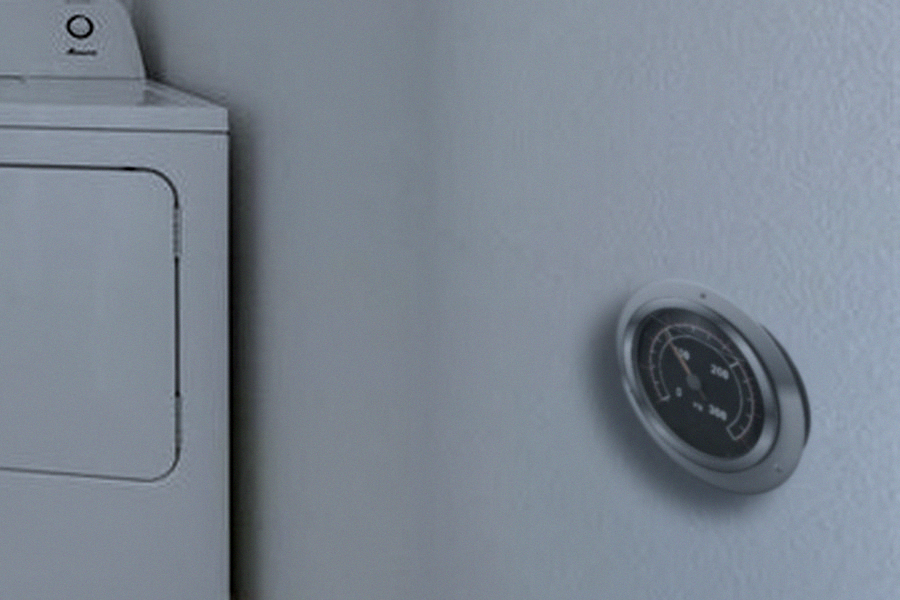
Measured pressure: psi 100
